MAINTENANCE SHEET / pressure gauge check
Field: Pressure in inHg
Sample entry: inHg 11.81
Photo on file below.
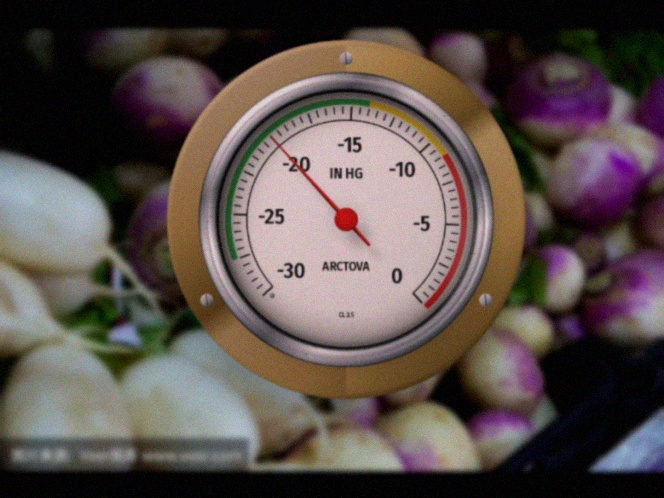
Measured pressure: inHg -20
